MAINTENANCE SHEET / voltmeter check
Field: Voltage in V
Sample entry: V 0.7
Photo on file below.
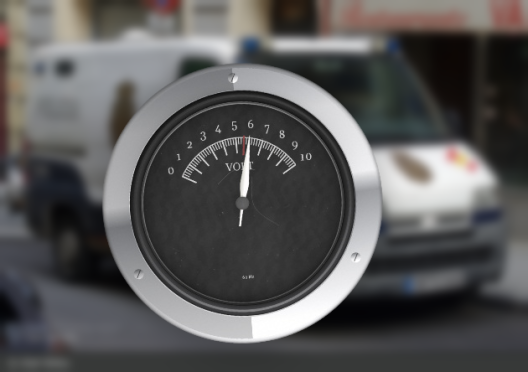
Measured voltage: V 6
